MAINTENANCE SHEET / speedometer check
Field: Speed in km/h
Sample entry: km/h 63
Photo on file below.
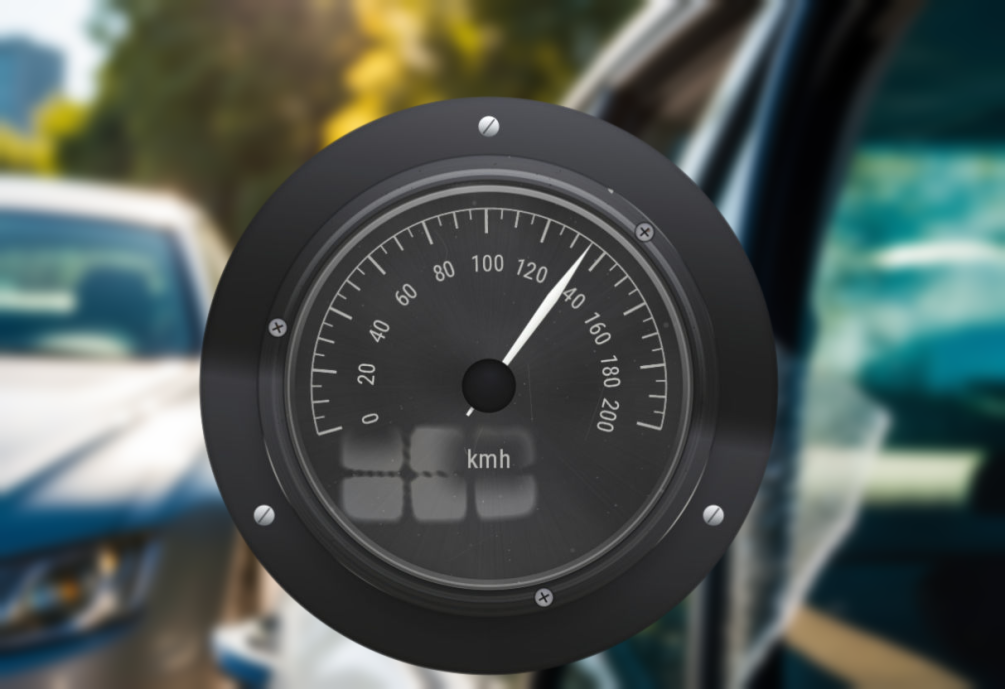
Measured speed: km/h 135
